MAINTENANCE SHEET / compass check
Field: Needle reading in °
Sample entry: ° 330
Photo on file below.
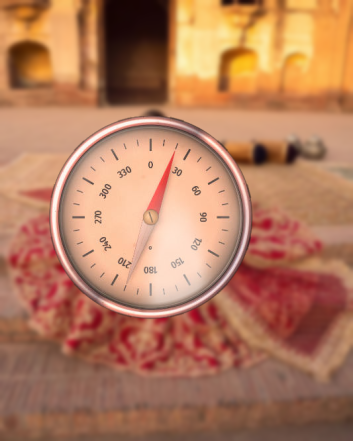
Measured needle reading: ° 20
